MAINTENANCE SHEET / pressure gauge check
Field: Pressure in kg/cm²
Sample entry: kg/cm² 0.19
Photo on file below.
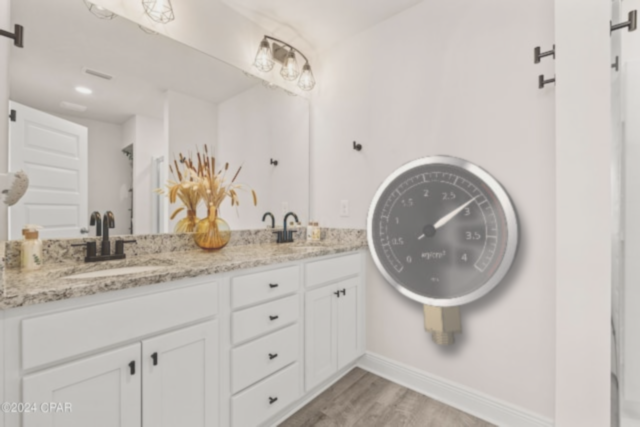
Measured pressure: kg/cm² 2.9
